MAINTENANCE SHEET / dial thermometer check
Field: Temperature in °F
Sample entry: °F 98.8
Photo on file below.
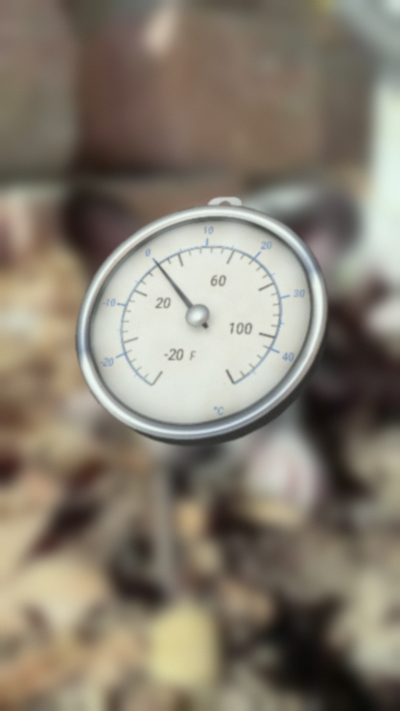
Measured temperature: °F 32
